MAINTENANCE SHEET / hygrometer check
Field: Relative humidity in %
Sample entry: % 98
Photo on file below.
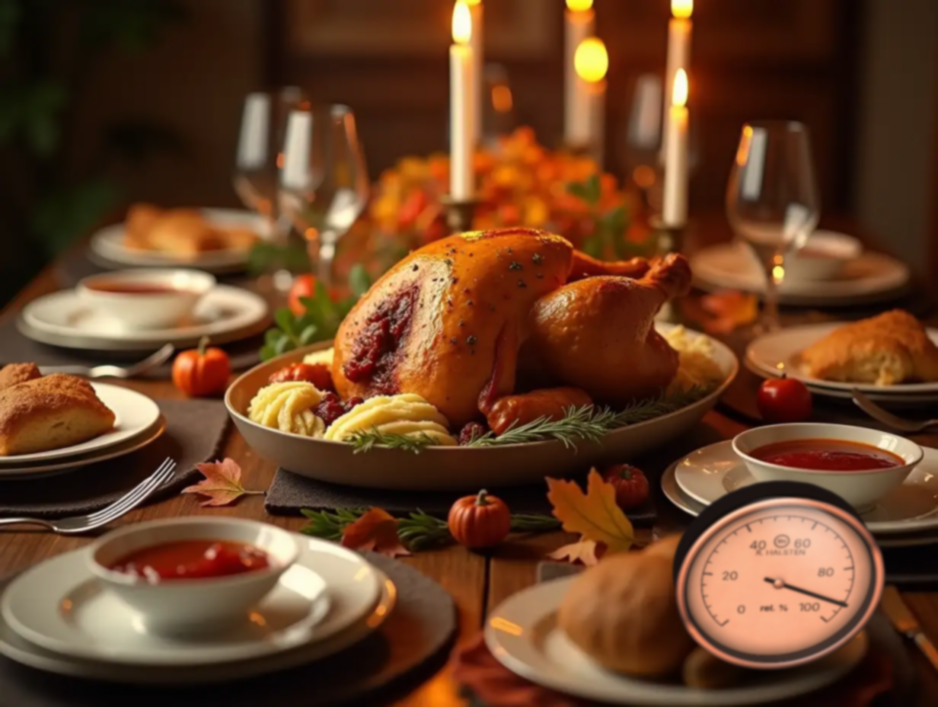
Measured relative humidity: % 92
